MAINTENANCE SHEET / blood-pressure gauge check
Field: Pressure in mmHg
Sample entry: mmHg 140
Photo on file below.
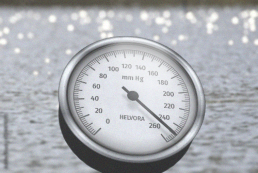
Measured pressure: mmHg 250
